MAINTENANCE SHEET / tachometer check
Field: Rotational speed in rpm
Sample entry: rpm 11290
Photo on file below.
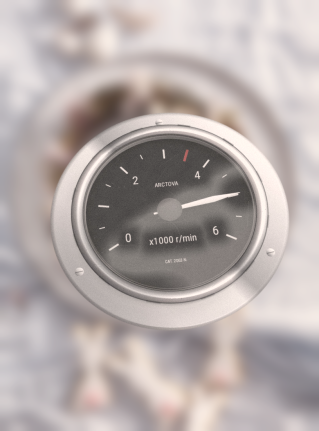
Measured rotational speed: rpm 5000
